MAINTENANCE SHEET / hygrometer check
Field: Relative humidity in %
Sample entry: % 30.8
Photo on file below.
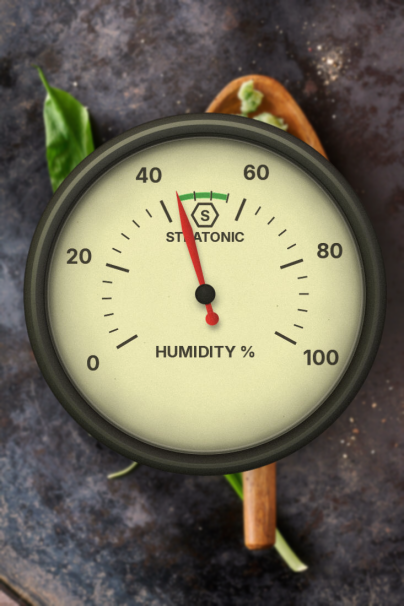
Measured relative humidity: % 44
